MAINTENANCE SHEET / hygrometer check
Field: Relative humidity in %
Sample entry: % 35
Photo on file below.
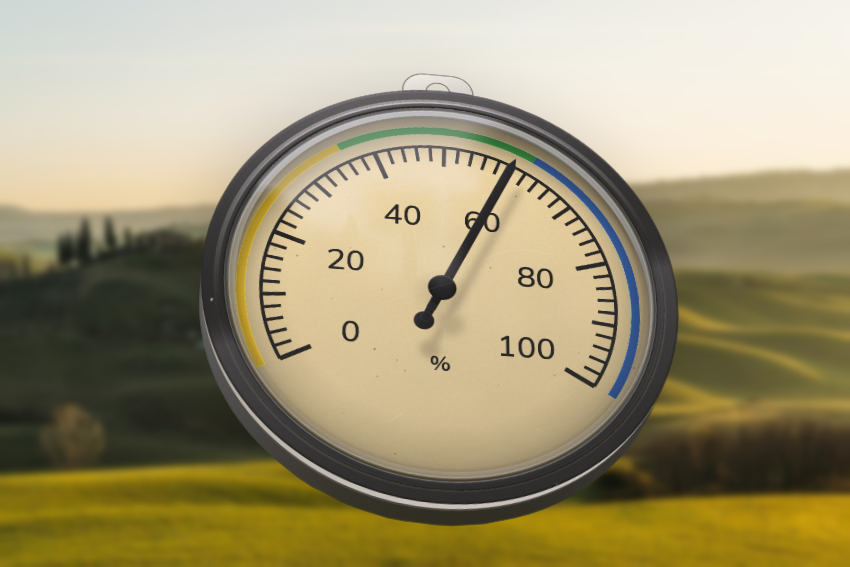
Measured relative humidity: % 60
